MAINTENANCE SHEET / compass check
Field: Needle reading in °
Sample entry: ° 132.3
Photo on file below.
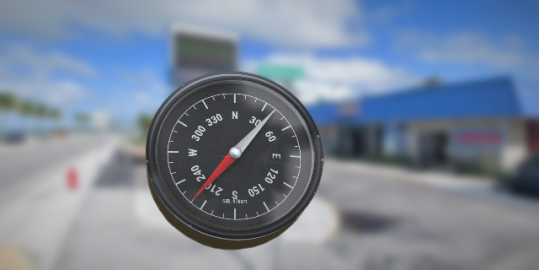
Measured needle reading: ° 220
